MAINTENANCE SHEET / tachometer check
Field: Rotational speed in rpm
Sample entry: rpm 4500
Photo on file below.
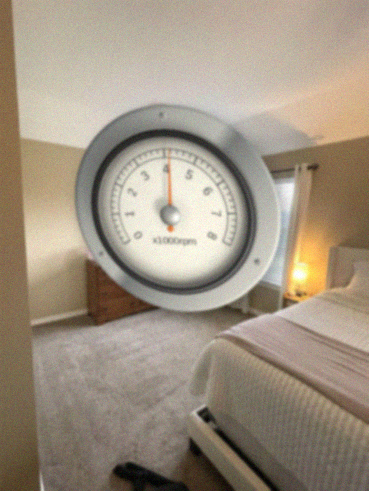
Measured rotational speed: rpm 4200
